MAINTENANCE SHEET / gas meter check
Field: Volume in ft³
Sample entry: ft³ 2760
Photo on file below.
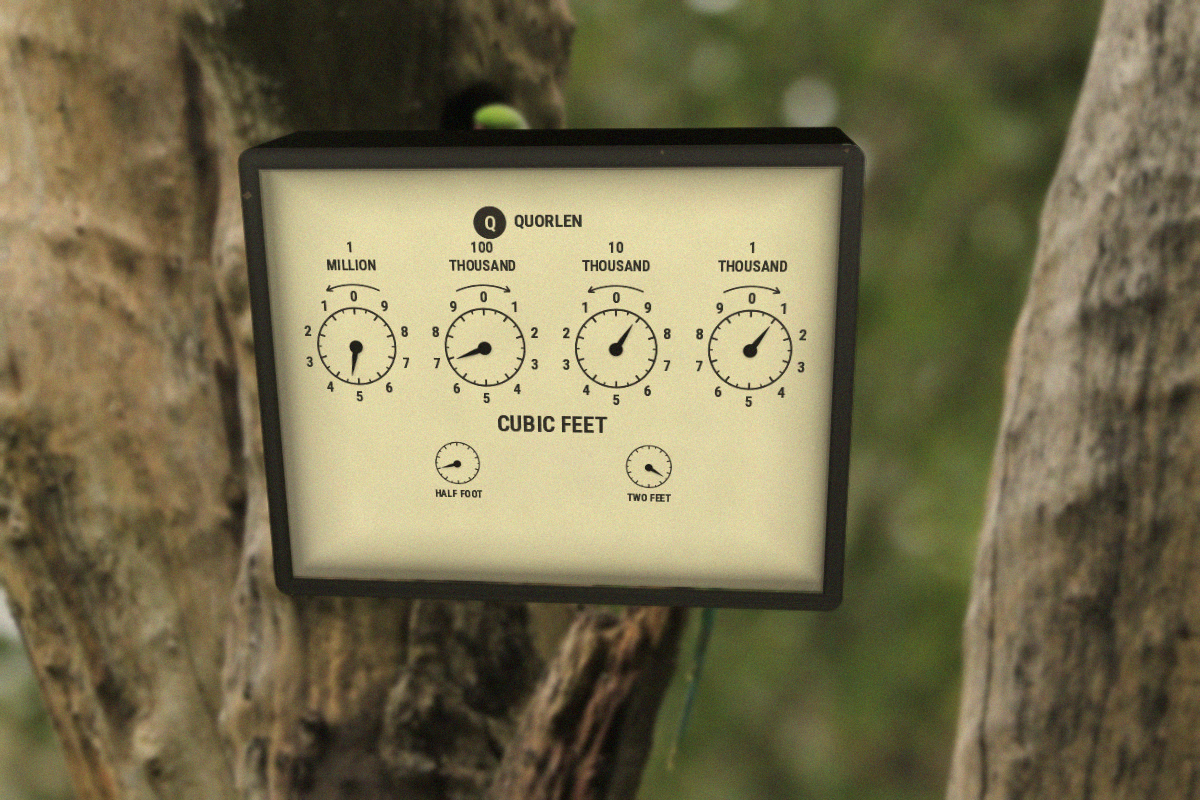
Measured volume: ft³ 469100
